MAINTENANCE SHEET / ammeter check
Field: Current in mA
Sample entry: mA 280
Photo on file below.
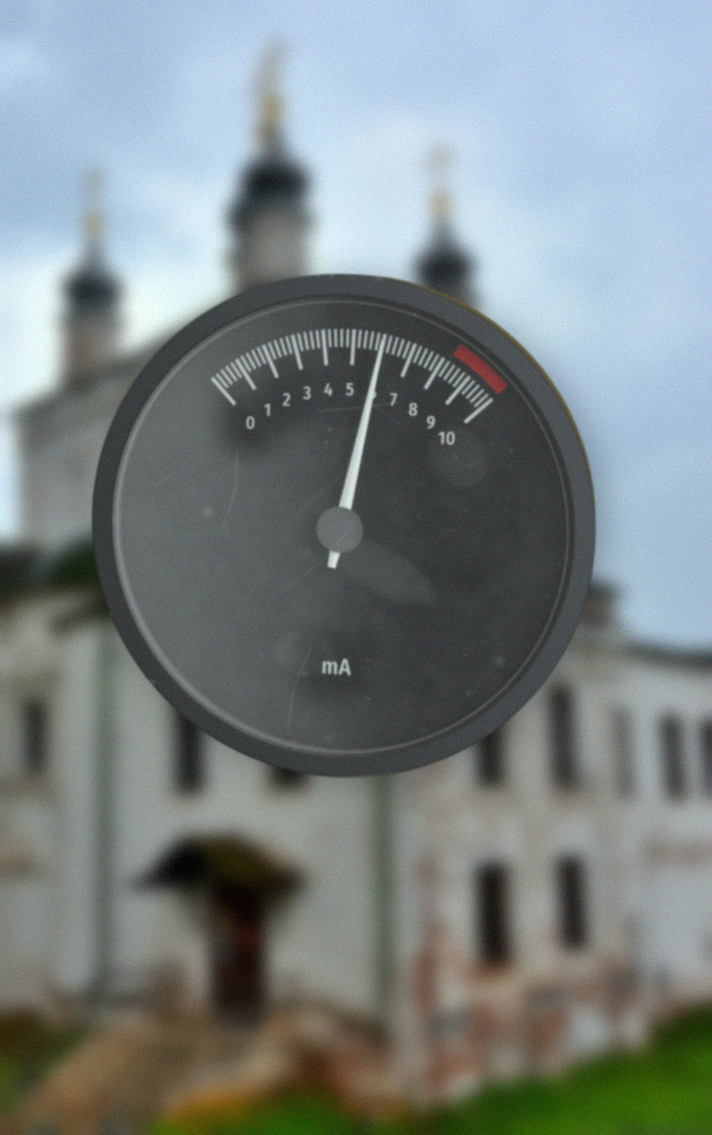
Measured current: mA 6
